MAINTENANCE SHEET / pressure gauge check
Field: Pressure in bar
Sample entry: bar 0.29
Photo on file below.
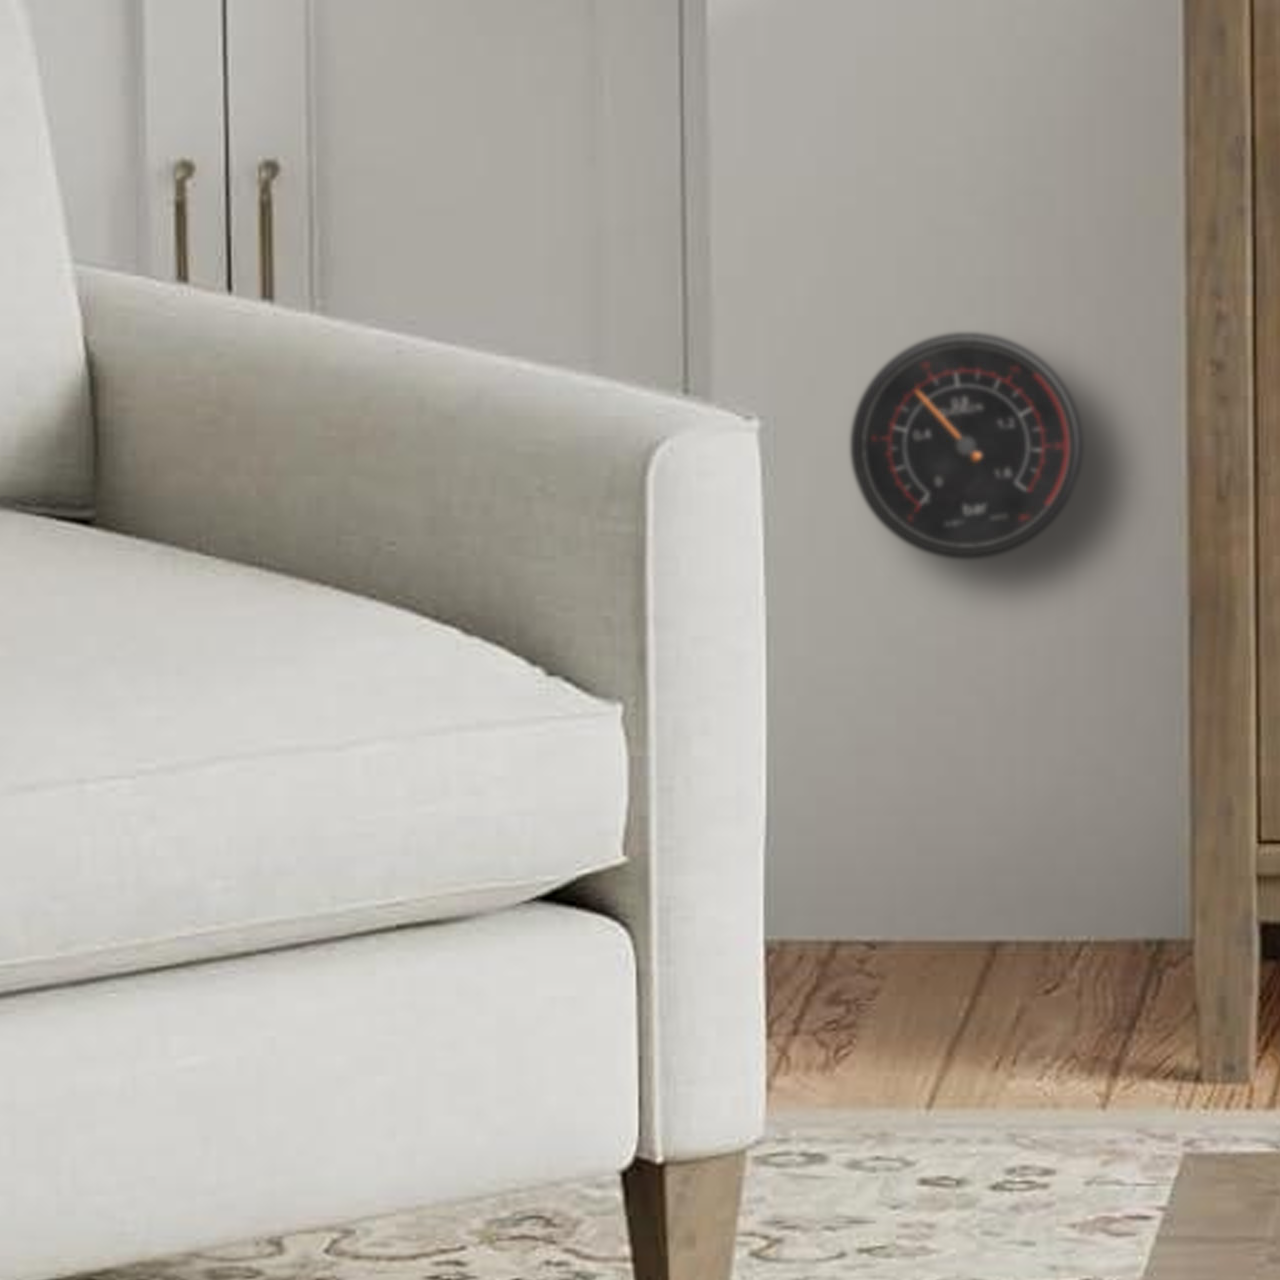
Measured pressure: bar 0.6
